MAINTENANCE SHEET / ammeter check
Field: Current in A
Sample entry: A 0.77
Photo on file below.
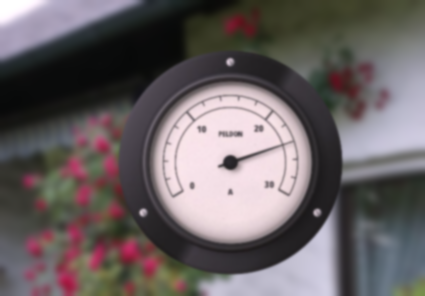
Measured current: A 24
